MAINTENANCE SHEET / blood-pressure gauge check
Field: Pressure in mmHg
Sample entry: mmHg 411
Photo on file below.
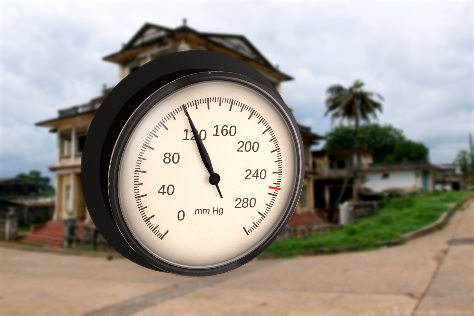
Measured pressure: mmHg 120
